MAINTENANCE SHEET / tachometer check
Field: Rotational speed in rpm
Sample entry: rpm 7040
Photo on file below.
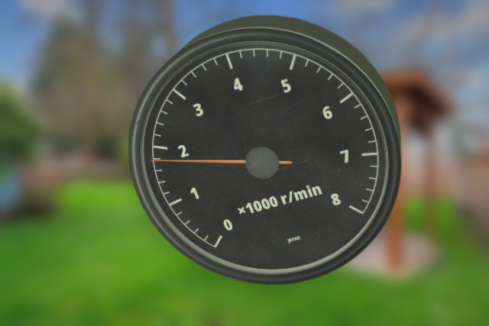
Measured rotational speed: rpm 1800
